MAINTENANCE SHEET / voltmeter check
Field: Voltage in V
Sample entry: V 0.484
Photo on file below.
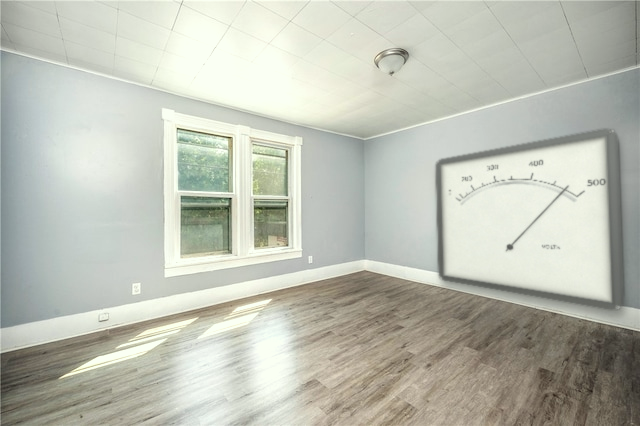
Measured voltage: V 475
